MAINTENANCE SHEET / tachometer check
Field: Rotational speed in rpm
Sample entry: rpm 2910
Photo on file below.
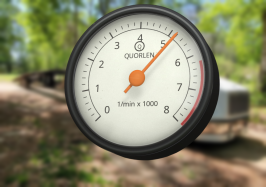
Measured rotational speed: rpm 5200
